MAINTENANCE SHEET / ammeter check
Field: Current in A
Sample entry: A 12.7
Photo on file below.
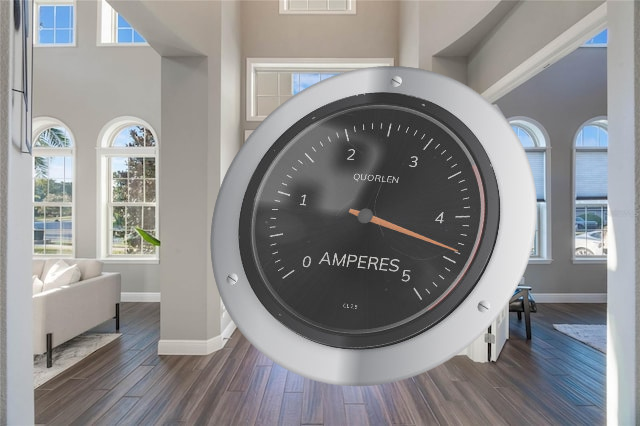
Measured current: A 4.4
